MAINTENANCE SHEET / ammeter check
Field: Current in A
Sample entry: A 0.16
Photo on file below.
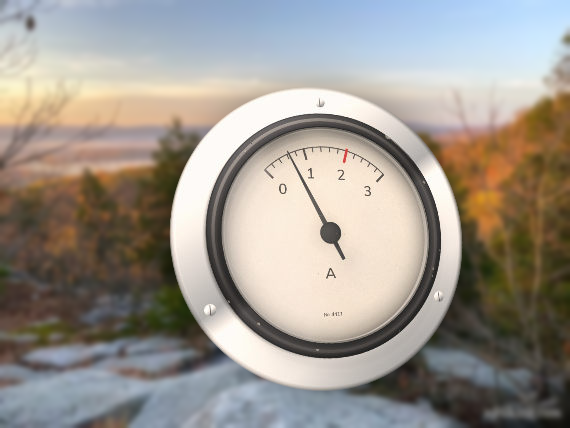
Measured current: A 0.6
